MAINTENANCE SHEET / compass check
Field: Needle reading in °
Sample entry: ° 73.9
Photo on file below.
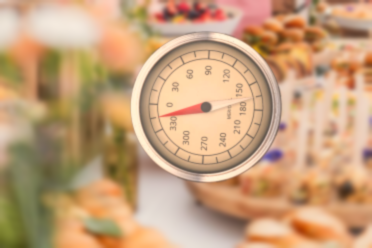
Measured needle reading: ° 345
